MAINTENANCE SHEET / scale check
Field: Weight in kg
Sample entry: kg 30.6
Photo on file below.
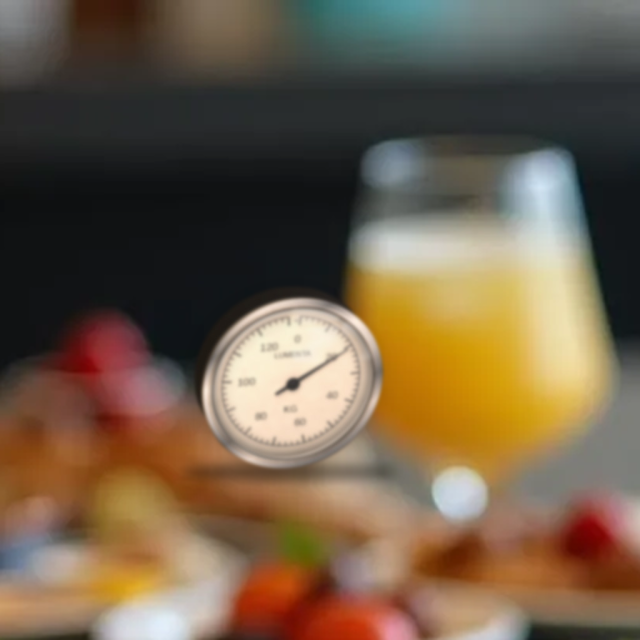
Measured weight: kg 20
